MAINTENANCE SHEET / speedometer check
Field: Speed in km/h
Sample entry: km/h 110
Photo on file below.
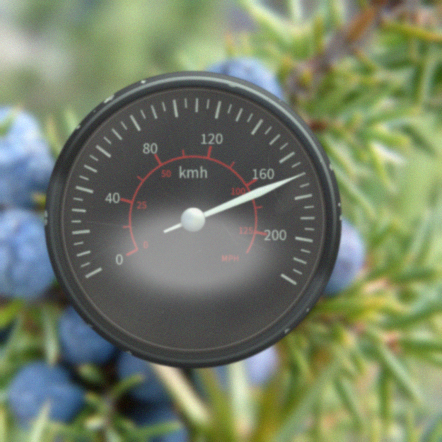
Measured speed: km/h 170
